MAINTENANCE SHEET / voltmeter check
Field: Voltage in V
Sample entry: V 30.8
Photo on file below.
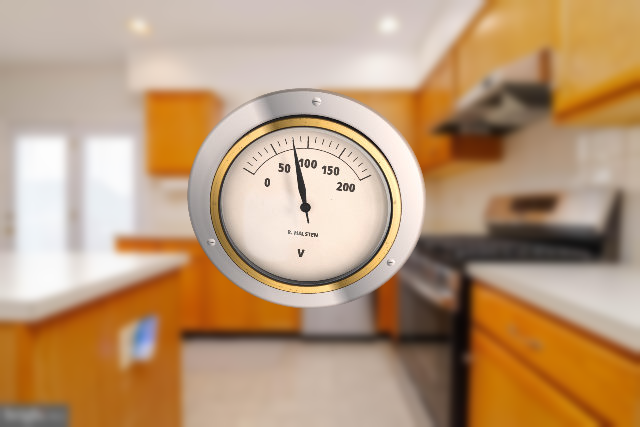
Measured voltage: V 80
